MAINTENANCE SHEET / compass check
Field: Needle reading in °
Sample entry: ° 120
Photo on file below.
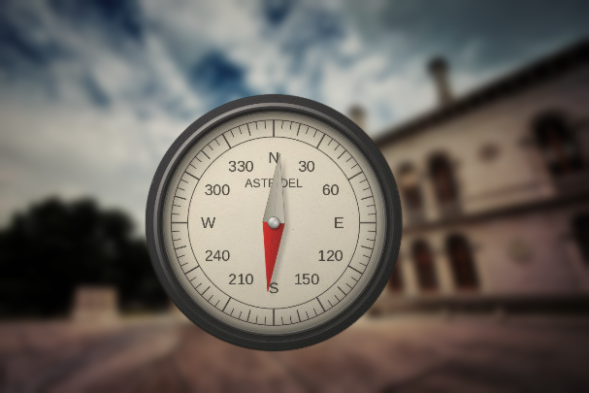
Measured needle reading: ° 185
